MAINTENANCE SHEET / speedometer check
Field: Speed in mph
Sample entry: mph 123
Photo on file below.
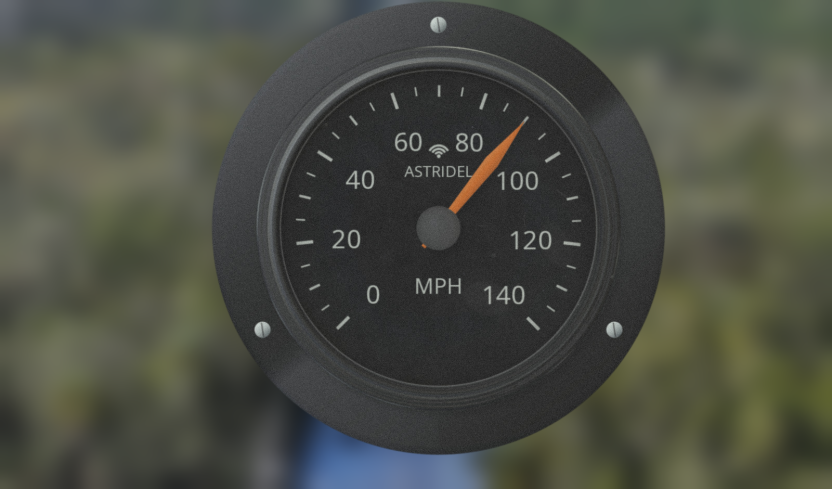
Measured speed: mph 90
